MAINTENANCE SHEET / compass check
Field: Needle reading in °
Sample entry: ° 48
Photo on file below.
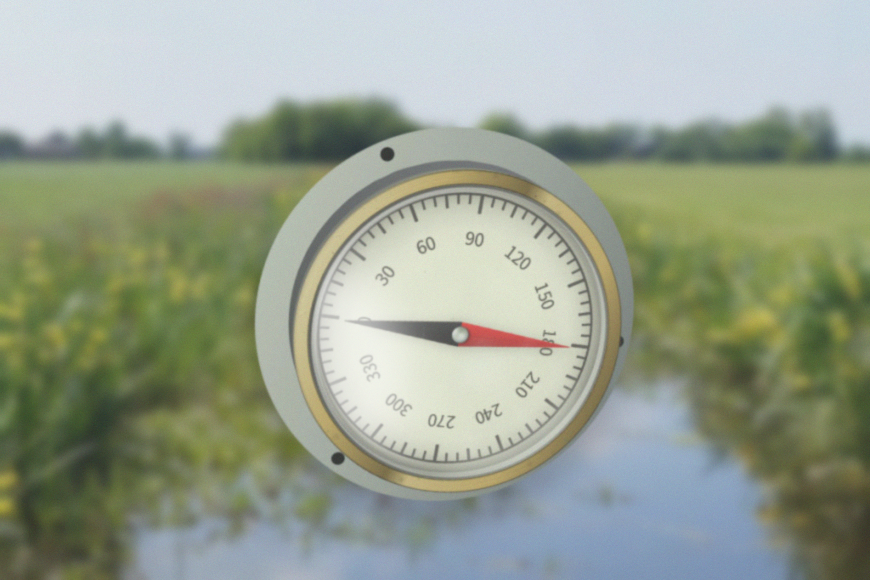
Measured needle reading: ° 180
